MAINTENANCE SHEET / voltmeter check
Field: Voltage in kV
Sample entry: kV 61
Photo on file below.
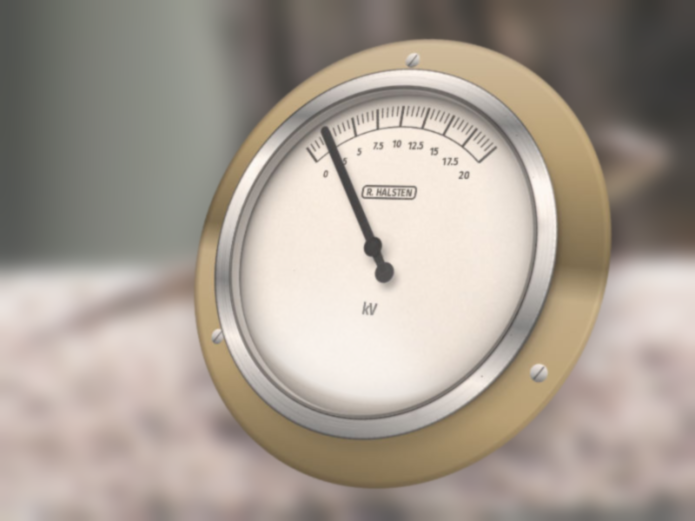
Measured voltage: kV 2.5
